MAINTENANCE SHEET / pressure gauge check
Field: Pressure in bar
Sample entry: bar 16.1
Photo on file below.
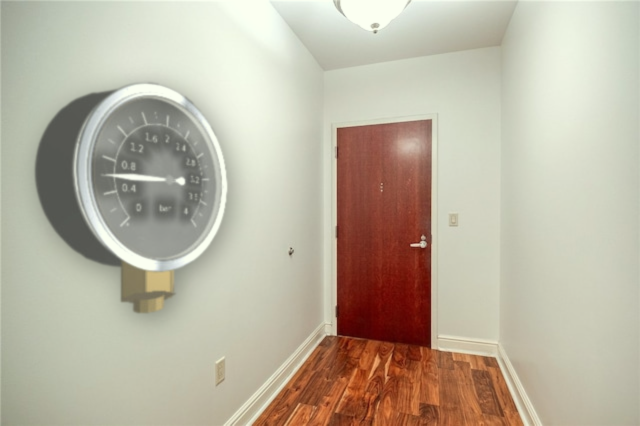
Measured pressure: bar 0.6
